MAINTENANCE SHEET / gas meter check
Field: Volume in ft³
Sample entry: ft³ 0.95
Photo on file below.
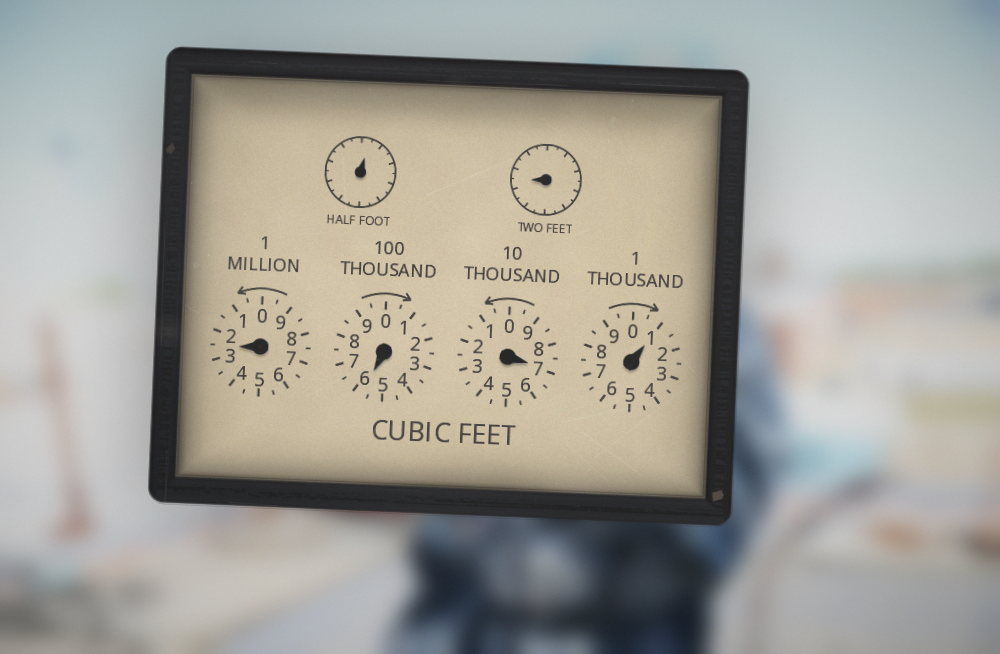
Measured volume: ft³ 257100
